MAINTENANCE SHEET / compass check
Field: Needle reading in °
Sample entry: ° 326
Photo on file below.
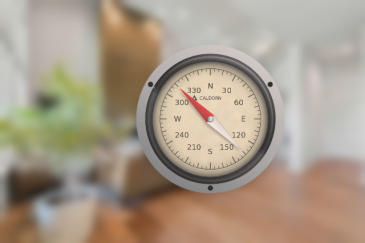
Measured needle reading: ° 315
